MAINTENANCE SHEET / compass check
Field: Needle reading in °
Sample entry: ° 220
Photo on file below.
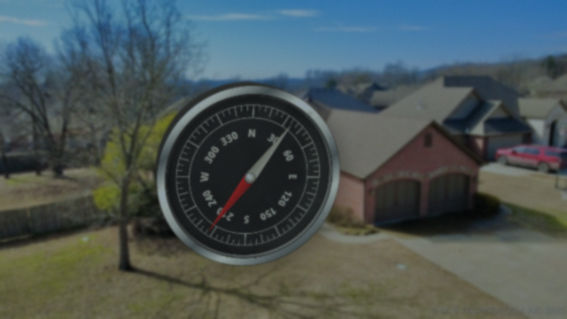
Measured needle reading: ° 215
